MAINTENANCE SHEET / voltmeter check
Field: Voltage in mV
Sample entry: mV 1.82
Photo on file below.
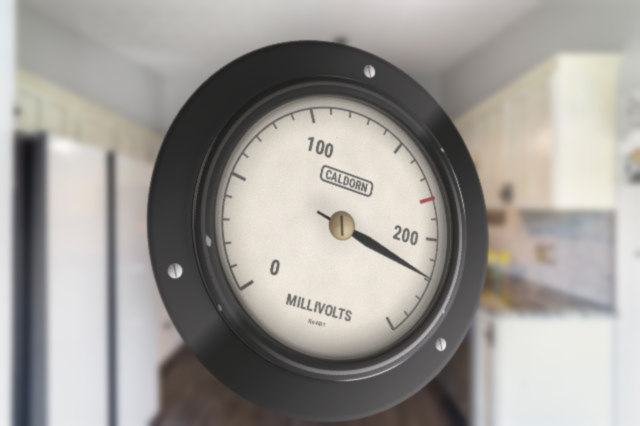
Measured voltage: mV 220
